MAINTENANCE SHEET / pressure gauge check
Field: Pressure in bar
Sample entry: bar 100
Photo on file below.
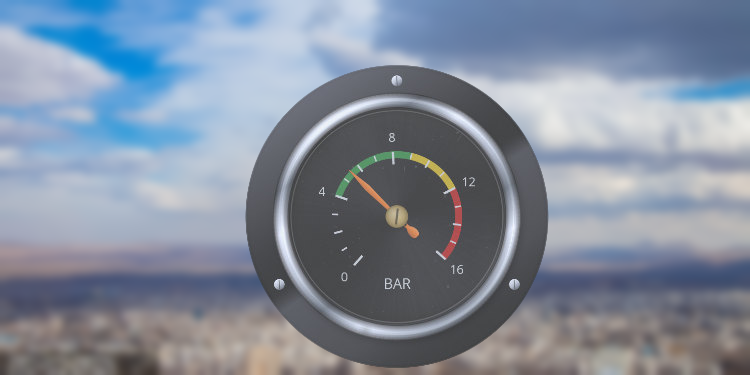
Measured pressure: bar 5.5
